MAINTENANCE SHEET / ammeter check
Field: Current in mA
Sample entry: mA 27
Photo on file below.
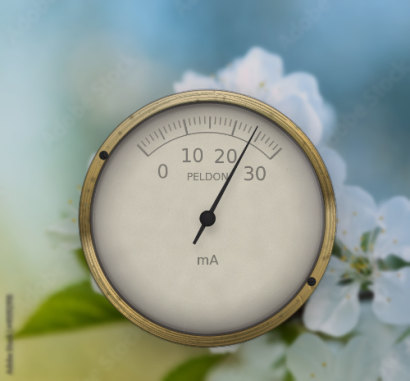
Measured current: mA 24
